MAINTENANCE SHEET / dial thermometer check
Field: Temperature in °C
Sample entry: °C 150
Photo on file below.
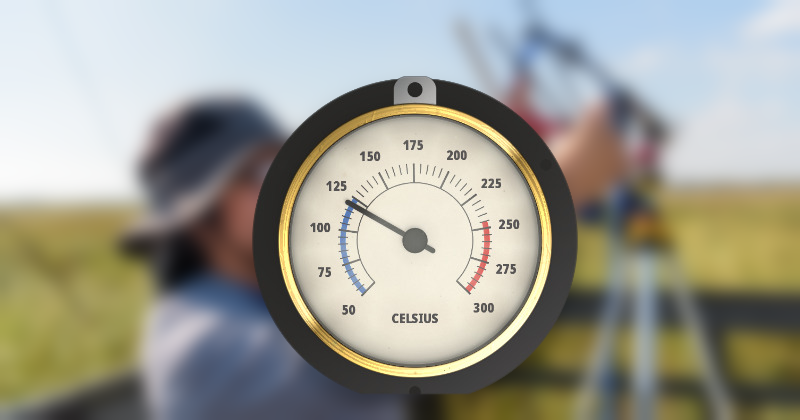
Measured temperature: °C 120
